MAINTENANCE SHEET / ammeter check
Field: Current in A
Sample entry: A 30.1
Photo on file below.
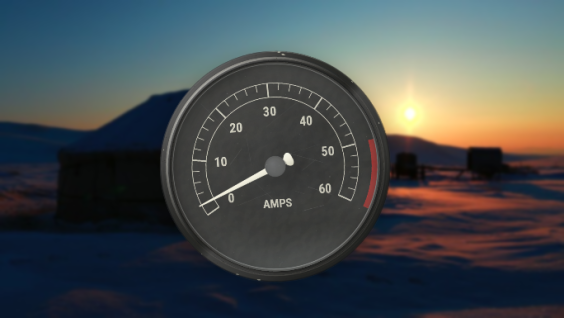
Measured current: A 2
